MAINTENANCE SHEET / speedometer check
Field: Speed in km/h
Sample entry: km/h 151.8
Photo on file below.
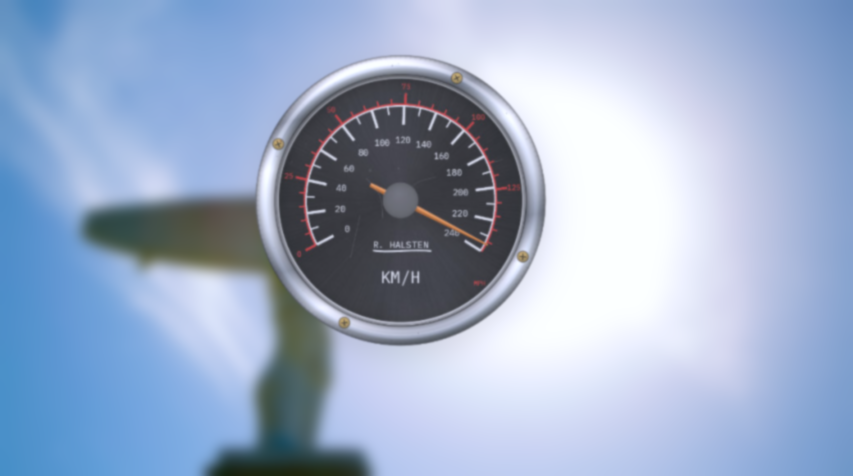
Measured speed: km/h 235
